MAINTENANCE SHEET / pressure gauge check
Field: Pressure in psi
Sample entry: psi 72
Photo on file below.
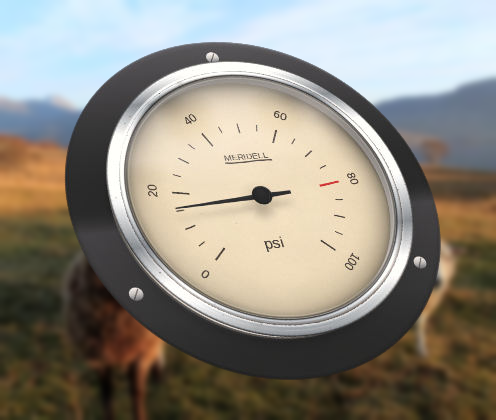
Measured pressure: psi 15
